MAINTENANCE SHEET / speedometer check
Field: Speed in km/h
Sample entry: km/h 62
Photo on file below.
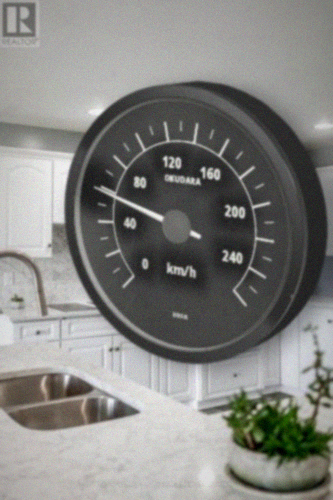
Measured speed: km/h 60
